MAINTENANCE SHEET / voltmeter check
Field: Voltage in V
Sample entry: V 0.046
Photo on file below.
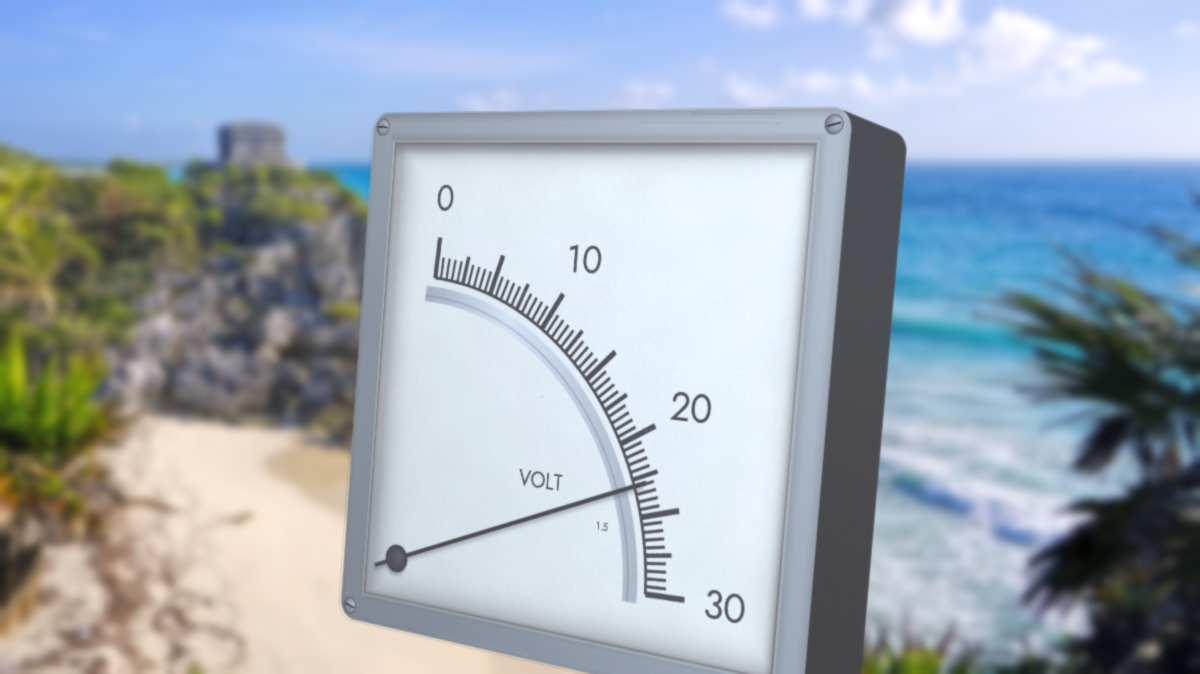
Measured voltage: V 23
